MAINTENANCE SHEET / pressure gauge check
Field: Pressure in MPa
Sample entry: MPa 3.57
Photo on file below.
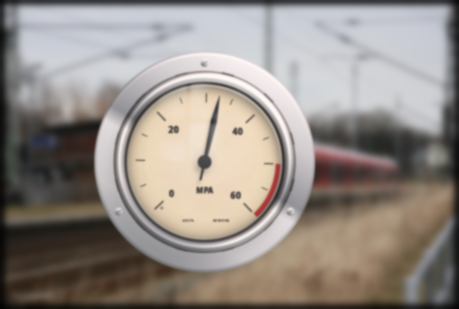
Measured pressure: MPa 32.5
